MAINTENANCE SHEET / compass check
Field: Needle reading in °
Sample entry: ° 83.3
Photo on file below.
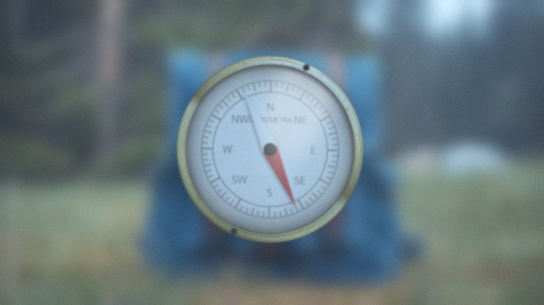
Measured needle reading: ° 155
